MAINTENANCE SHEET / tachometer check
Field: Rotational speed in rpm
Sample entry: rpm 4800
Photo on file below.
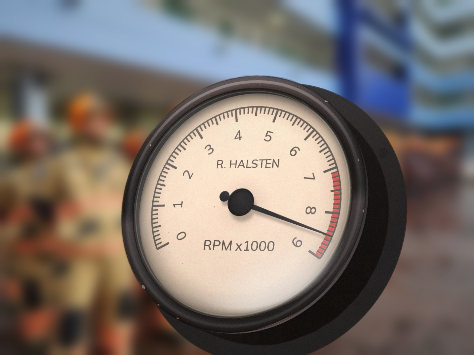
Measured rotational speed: rpm 8500
